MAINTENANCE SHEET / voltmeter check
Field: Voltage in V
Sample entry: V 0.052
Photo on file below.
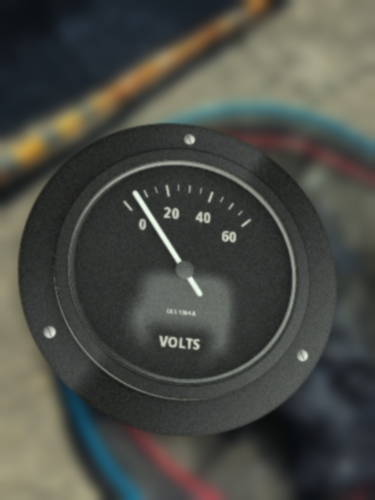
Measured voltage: V 5
